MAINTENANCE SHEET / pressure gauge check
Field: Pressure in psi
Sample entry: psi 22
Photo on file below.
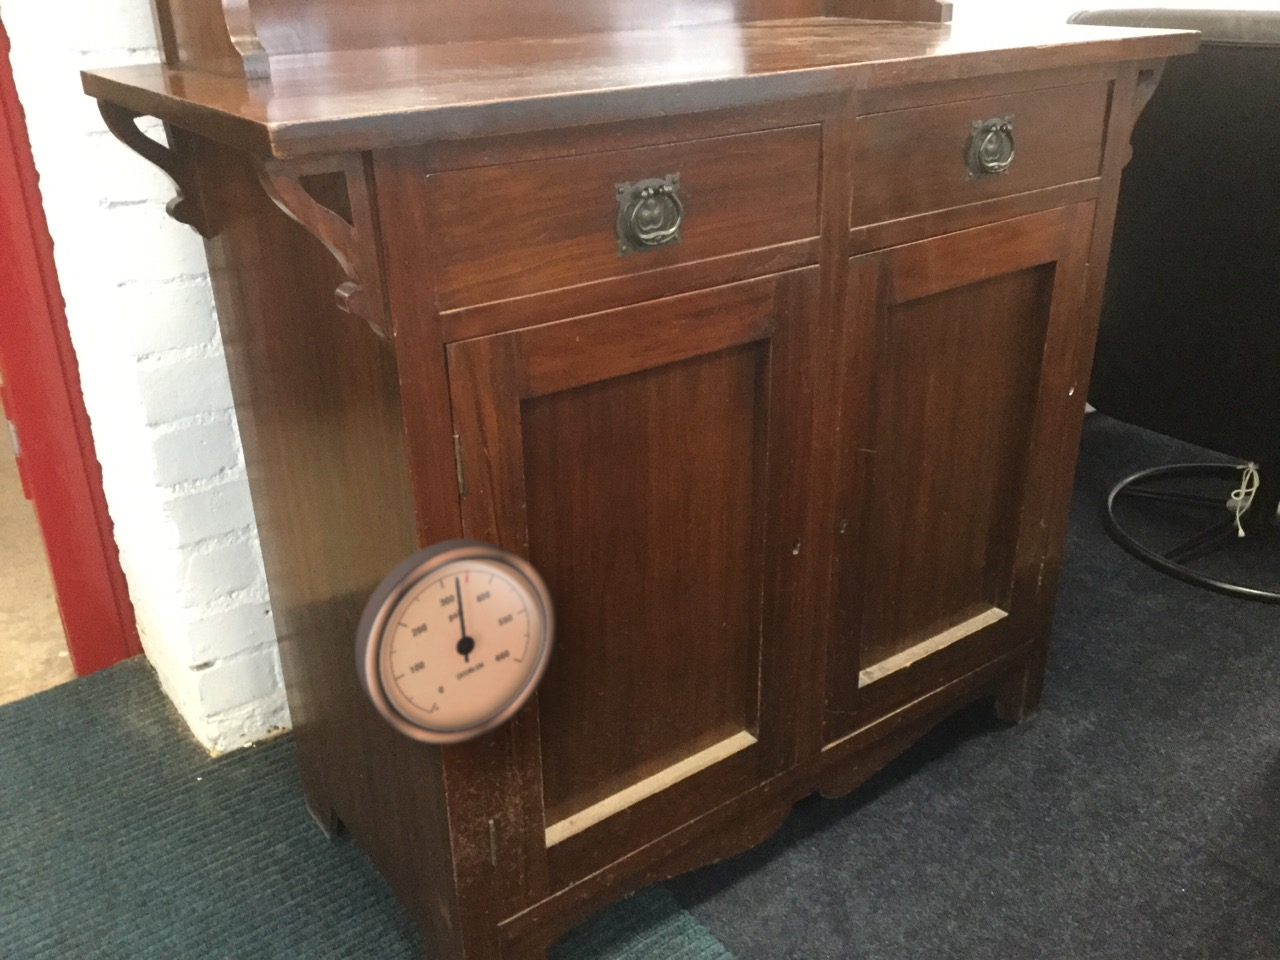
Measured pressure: psi 325
